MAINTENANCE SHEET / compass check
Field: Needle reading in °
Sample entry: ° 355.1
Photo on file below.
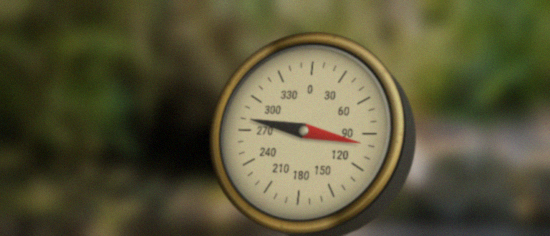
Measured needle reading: ° 100
